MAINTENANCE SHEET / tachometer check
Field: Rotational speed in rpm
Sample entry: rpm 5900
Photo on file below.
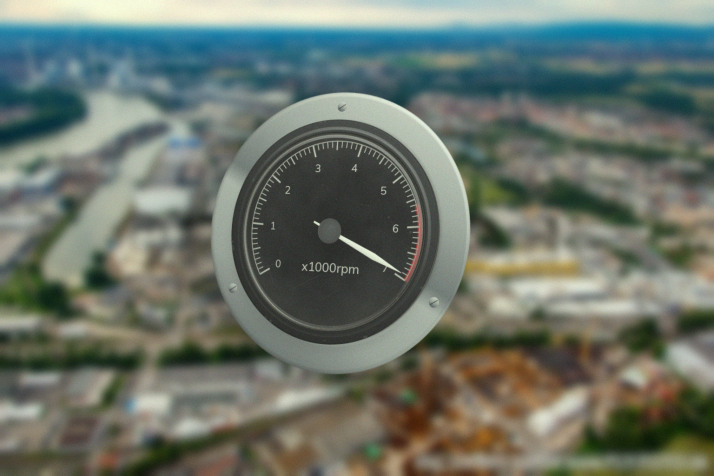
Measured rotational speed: rpm 6900
